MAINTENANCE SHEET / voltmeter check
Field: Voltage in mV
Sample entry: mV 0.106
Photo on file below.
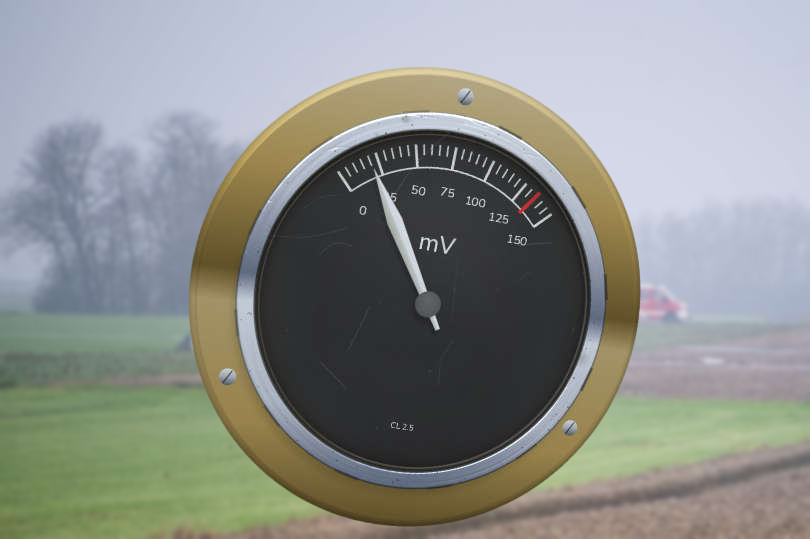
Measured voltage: mV 20
